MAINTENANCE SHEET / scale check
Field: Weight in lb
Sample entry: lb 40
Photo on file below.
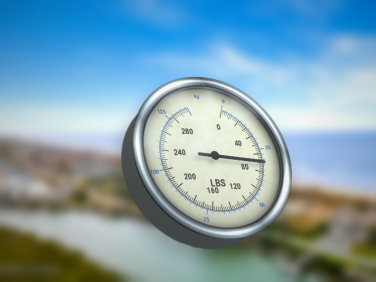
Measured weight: lb 70
